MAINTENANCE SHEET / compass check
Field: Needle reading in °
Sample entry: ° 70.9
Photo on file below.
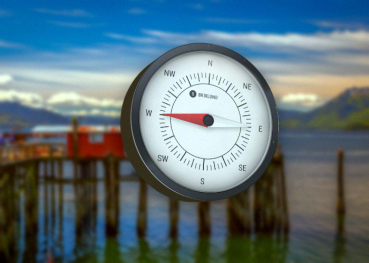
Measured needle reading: ° 270
